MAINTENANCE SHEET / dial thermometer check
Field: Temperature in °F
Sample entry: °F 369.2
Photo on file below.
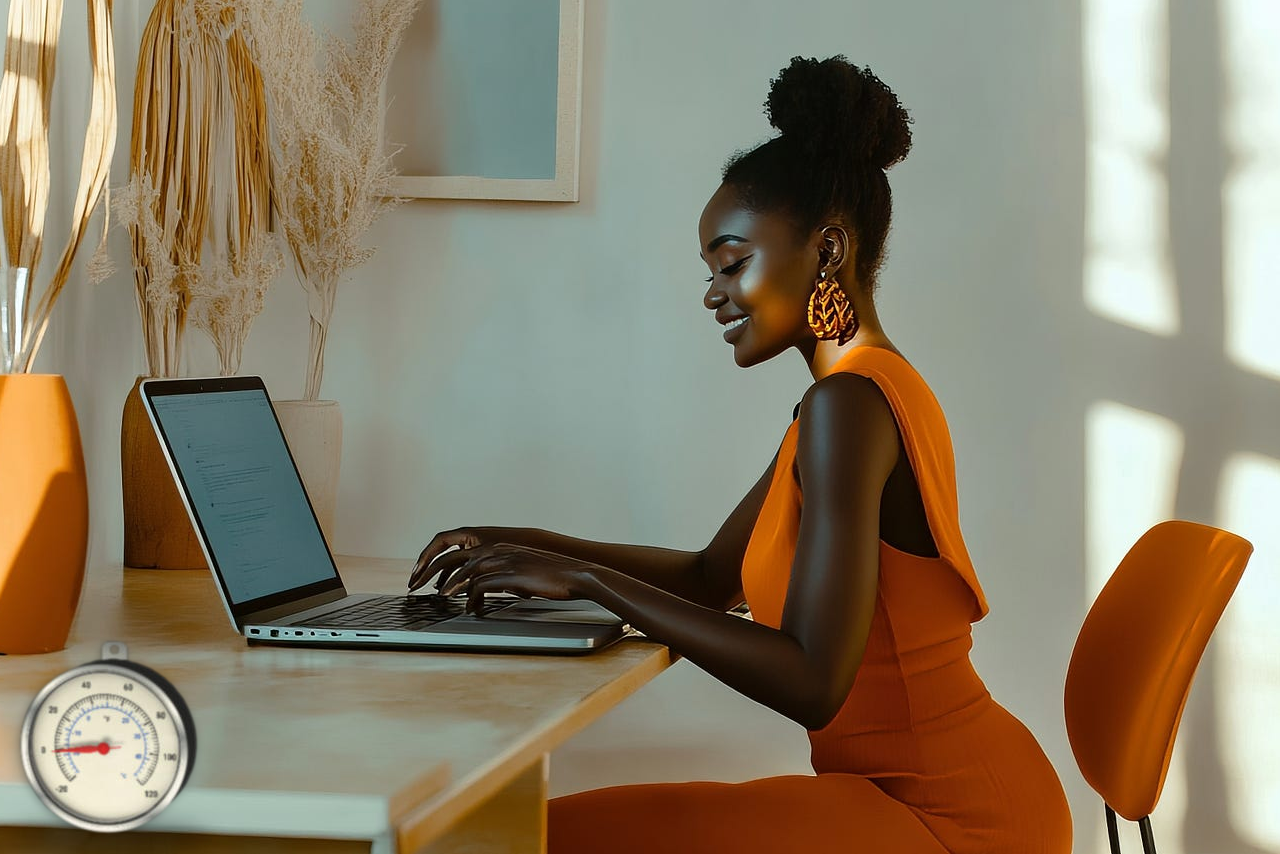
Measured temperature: °F 0
